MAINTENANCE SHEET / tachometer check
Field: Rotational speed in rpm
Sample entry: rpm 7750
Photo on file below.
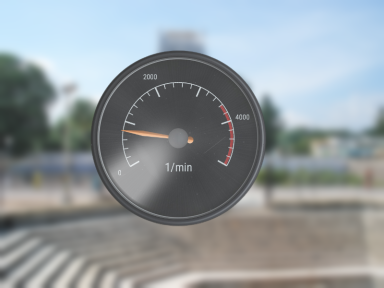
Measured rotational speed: rpm 800
